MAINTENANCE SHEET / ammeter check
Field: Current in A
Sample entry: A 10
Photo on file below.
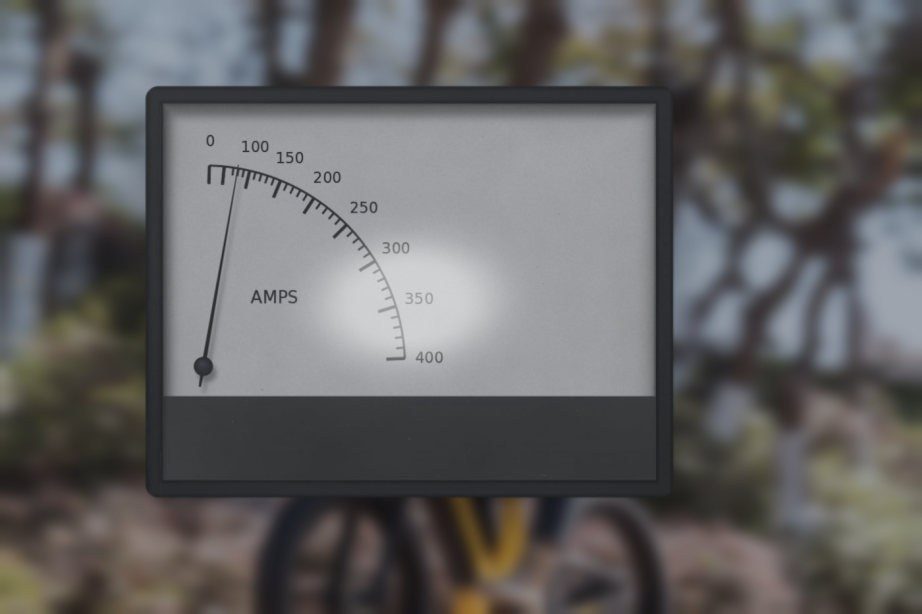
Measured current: A 80
